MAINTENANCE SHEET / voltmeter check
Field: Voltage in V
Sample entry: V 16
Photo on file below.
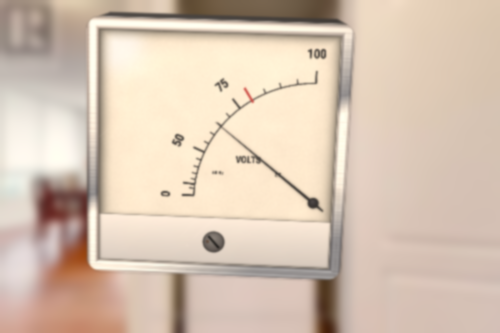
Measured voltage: V 65
